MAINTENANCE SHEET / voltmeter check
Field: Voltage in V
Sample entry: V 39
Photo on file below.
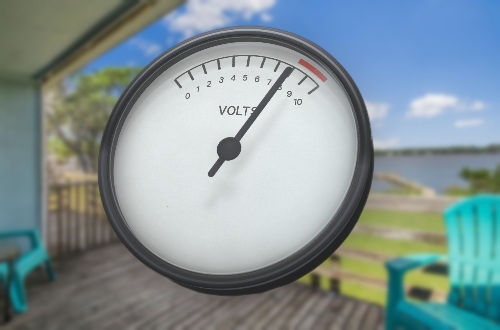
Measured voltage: V 8
